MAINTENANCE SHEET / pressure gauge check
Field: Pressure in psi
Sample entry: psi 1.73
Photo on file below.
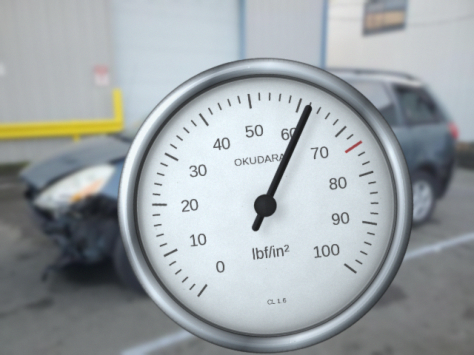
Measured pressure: psi 62
